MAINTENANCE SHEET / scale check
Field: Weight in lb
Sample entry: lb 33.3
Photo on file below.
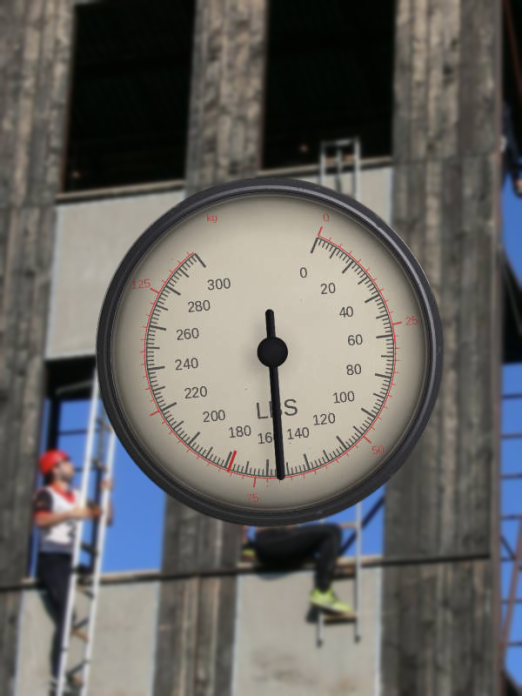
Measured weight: lb 154
